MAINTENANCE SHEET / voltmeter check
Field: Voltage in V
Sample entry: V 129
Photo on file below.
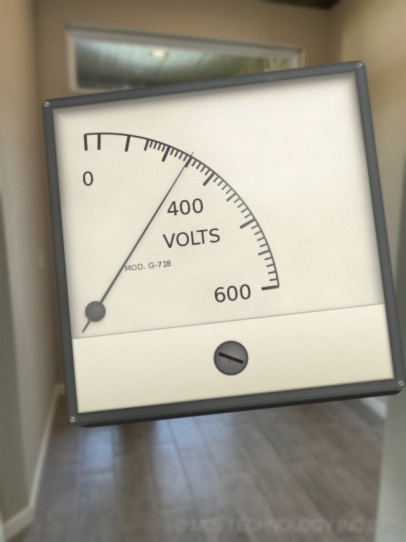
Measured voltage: V 350
